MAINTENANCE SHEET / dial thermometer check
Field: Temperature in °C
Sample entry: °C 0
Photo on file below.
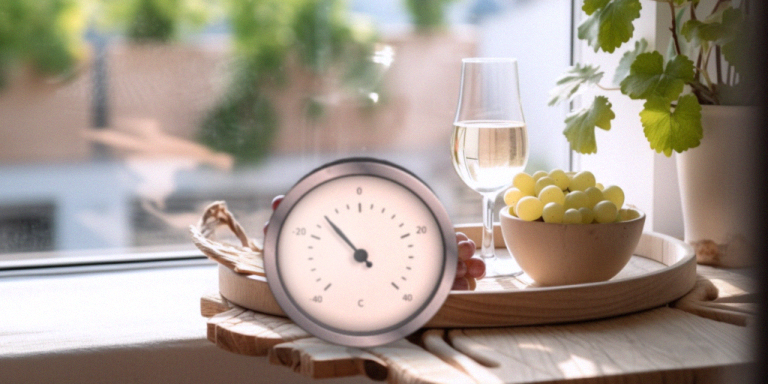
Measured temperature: °C -12
